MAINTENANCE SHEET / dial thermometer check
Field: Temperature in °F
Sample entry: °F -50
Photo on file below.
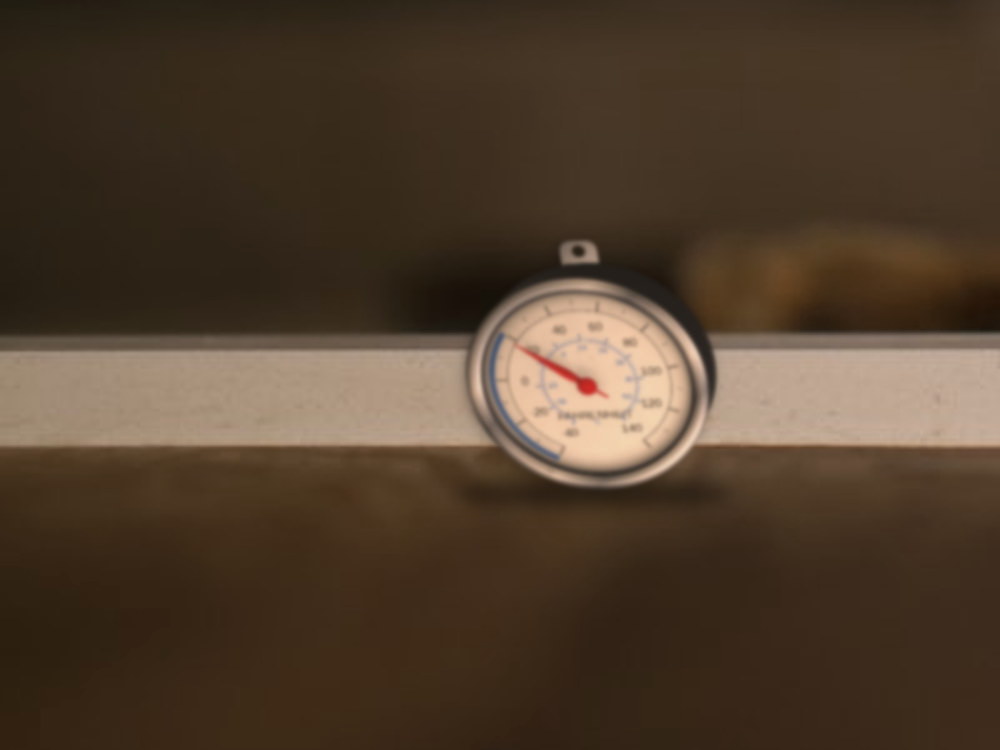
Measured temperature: °F 20
